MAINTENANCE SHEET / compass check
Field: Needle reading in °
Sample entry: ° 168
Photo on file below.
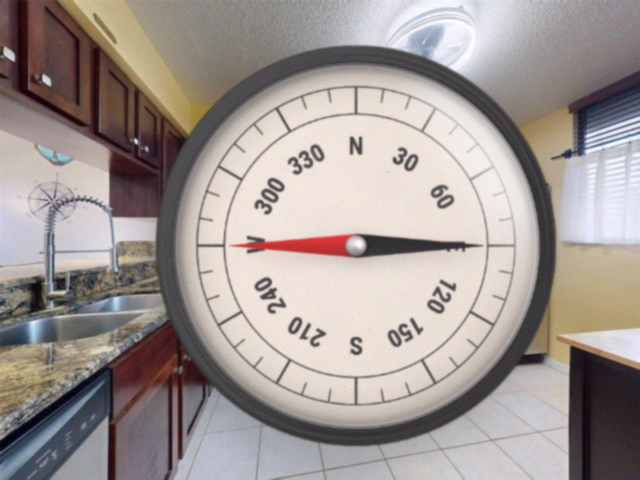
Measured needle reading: ° 270
